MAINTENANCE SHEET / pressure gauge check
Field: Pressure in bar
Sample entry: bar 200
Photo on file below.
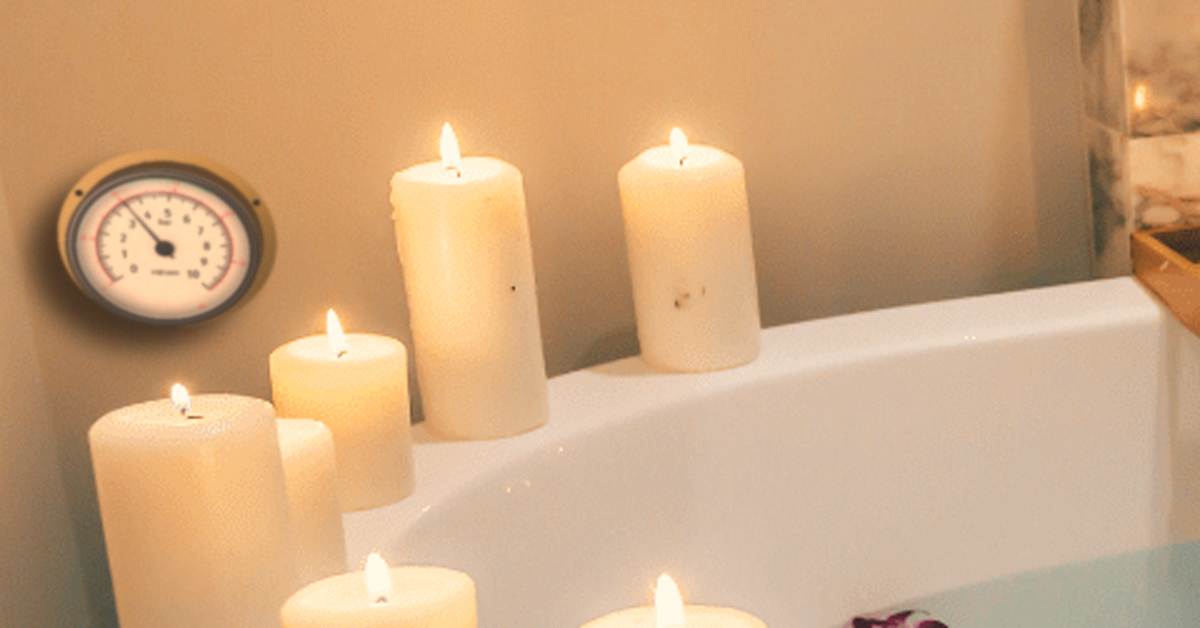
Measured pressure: bar 3.5
